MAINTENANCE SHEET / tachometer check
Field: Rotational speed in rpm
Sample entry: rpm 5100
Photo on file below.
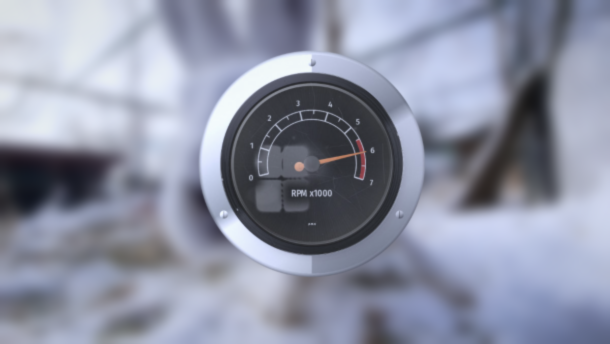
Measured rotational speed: rpm 6000
